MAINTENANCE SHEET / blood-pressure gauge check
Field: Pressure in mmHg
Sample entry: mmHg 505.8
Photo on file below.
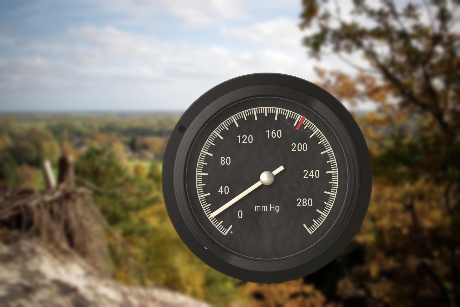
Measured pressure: mmHg 20
